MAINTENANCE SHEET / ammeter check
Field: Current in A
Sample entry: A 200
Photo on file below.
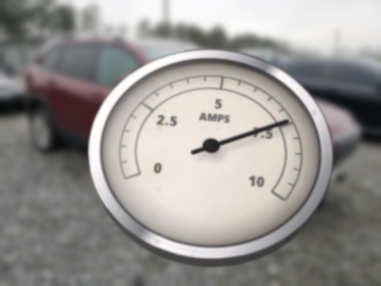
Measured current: A 7.5
